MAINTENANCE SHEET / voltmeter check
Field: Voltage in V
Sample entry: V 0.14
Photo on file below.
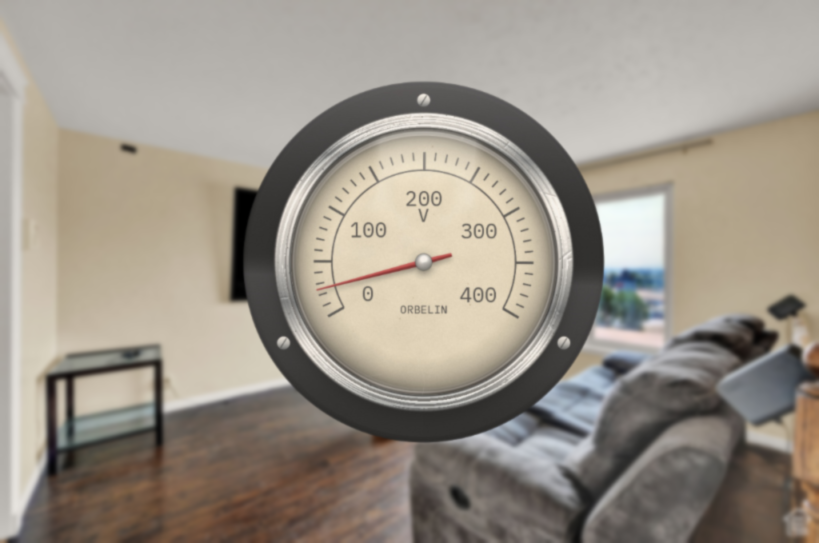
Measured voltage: V 25
